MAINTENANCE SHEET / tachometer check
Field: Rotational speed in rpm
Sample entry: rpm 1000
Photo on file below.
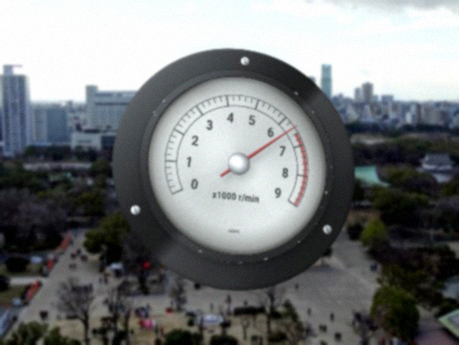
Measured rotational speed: rpm 6400
